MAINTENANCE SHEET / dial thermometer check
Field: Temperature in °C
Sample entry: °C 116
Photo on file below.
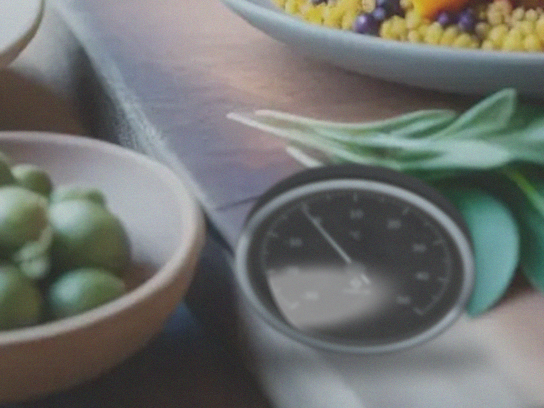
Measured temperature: °C 0
